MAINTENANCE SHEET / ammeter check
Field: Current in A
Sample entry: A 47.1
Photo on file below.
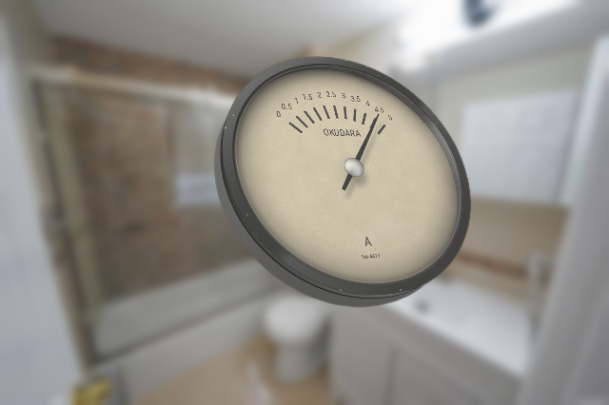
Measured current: A 4.5
